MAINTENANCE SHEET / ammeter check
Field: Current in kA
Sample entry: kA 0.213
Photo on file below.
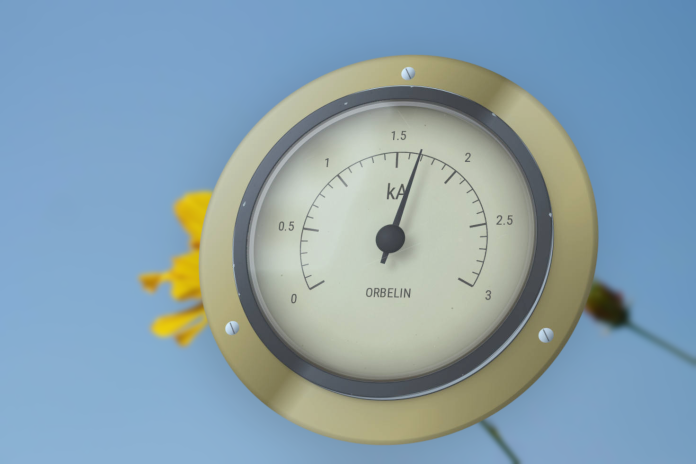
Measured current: kA 1.7
